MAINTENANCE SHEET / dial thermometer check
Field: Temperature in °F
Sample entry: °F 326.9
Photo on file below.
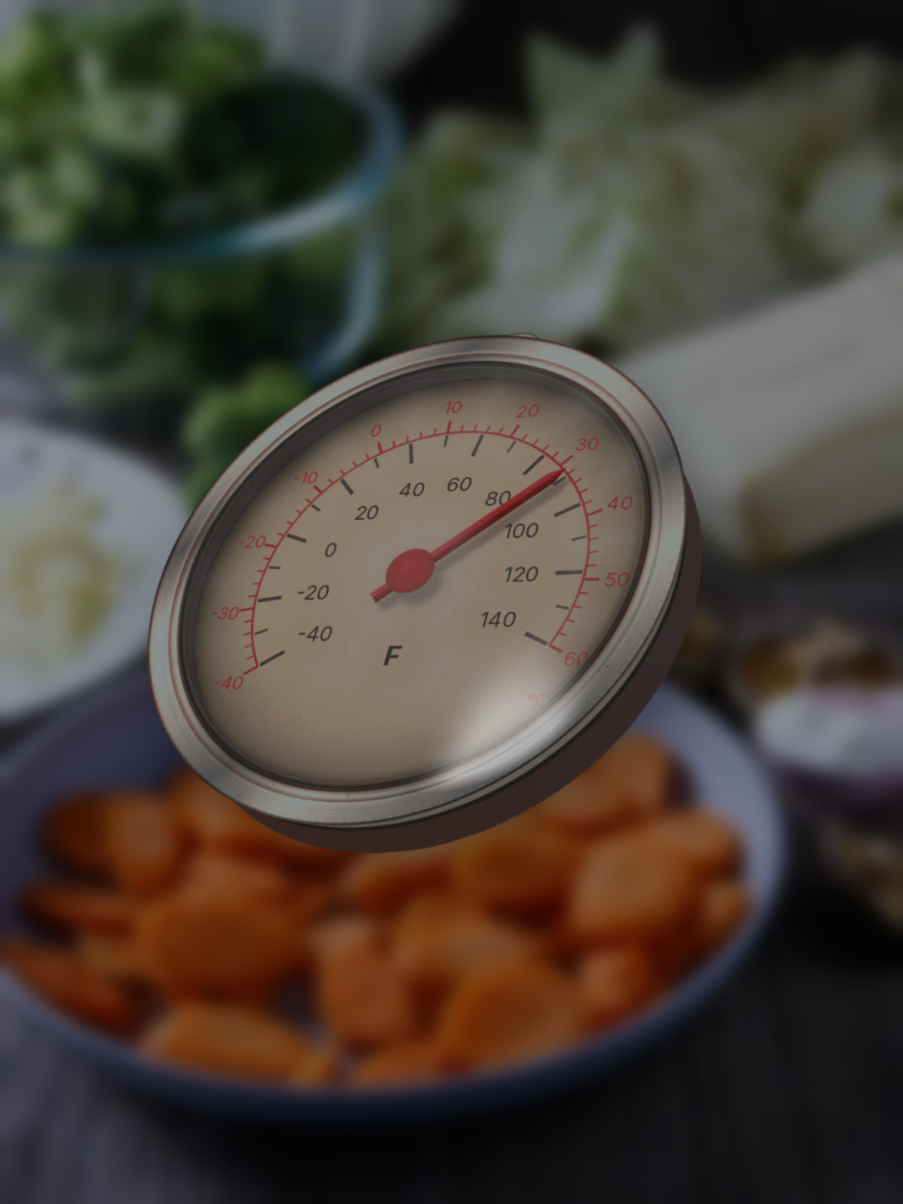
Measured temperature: °F 90
